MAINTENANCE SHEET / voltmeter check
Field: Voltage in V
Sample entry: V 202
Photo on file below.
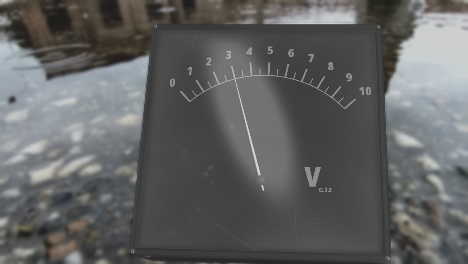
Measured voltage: V 3
